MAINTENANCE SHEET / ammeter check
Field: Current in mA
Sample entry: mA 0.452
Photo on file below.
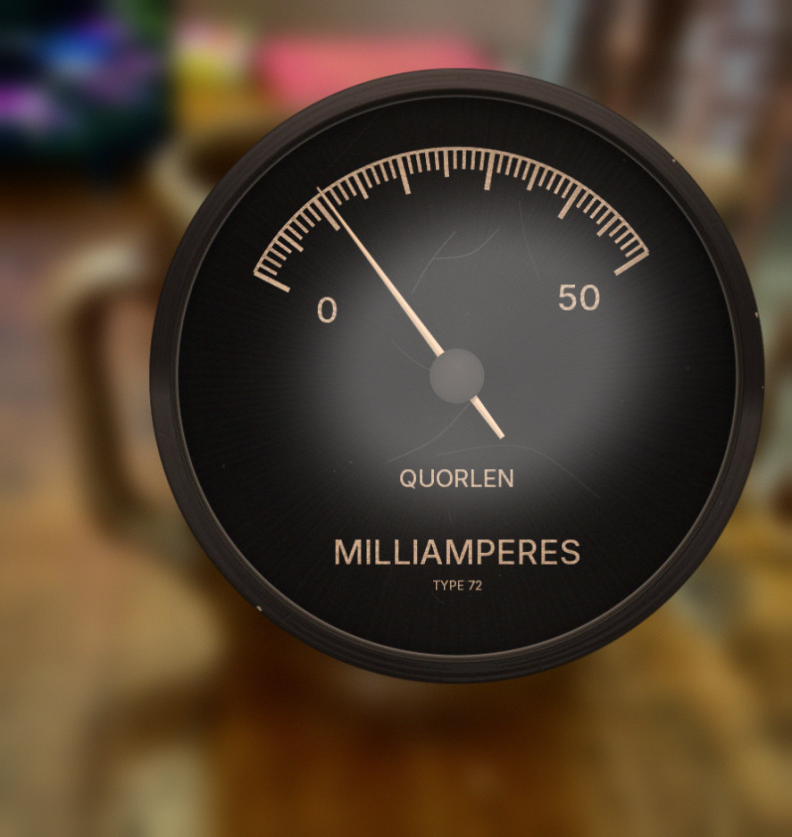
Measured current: mA 11
